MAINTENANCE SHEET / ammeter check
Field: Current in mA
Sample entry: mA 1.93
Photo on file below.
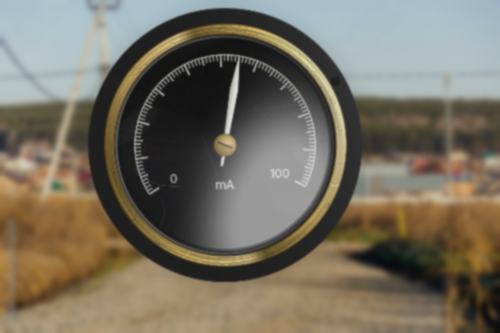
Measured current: mA 55
